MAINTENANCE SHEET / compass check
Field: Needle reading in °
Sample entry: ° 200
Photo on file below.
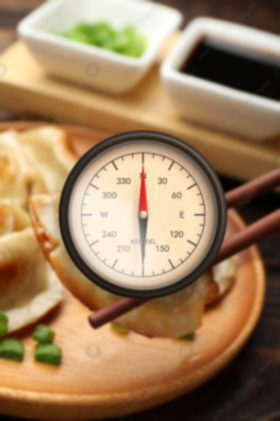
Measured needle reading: ° 0
